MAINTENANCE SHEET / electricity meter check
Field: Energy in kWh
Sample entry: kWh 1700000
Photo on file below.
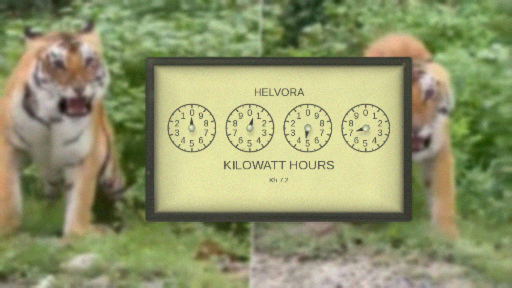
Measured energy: kWh 47
